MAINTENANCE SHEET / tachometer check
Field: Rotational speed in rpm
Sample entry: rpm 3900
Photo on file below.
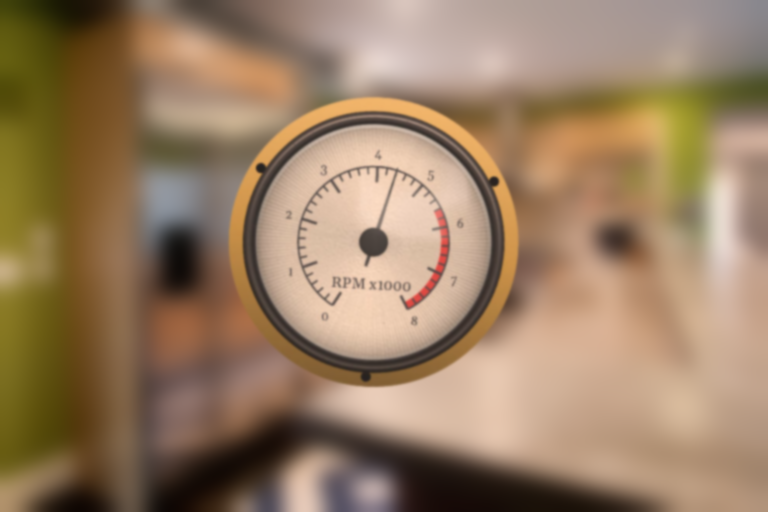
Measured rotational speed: rpm 4400
